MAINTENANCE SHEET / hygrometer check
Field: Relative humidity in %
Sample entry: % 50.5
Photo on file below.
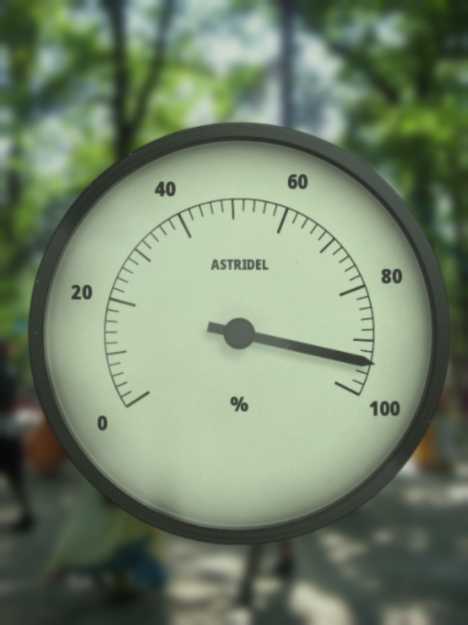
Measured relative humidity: % 94
